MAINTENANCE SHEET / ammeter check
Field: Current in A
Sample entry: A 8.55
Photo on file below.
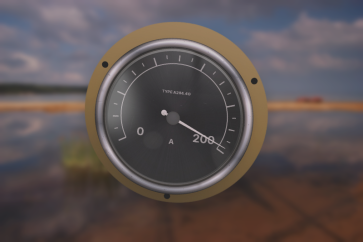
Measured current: A 195
